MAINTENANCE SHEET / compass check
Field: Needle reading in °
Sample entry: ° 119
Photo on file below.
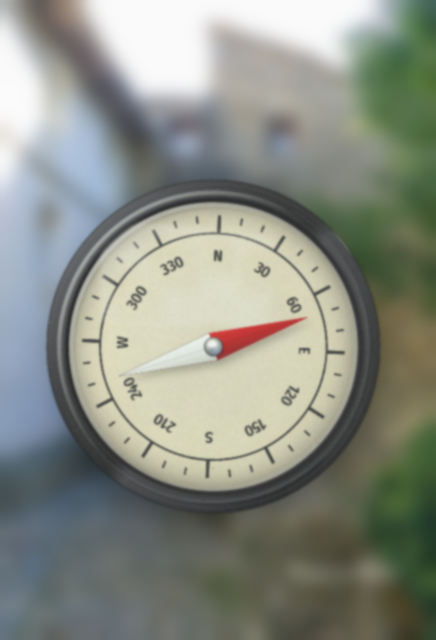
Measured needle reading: ° 70
